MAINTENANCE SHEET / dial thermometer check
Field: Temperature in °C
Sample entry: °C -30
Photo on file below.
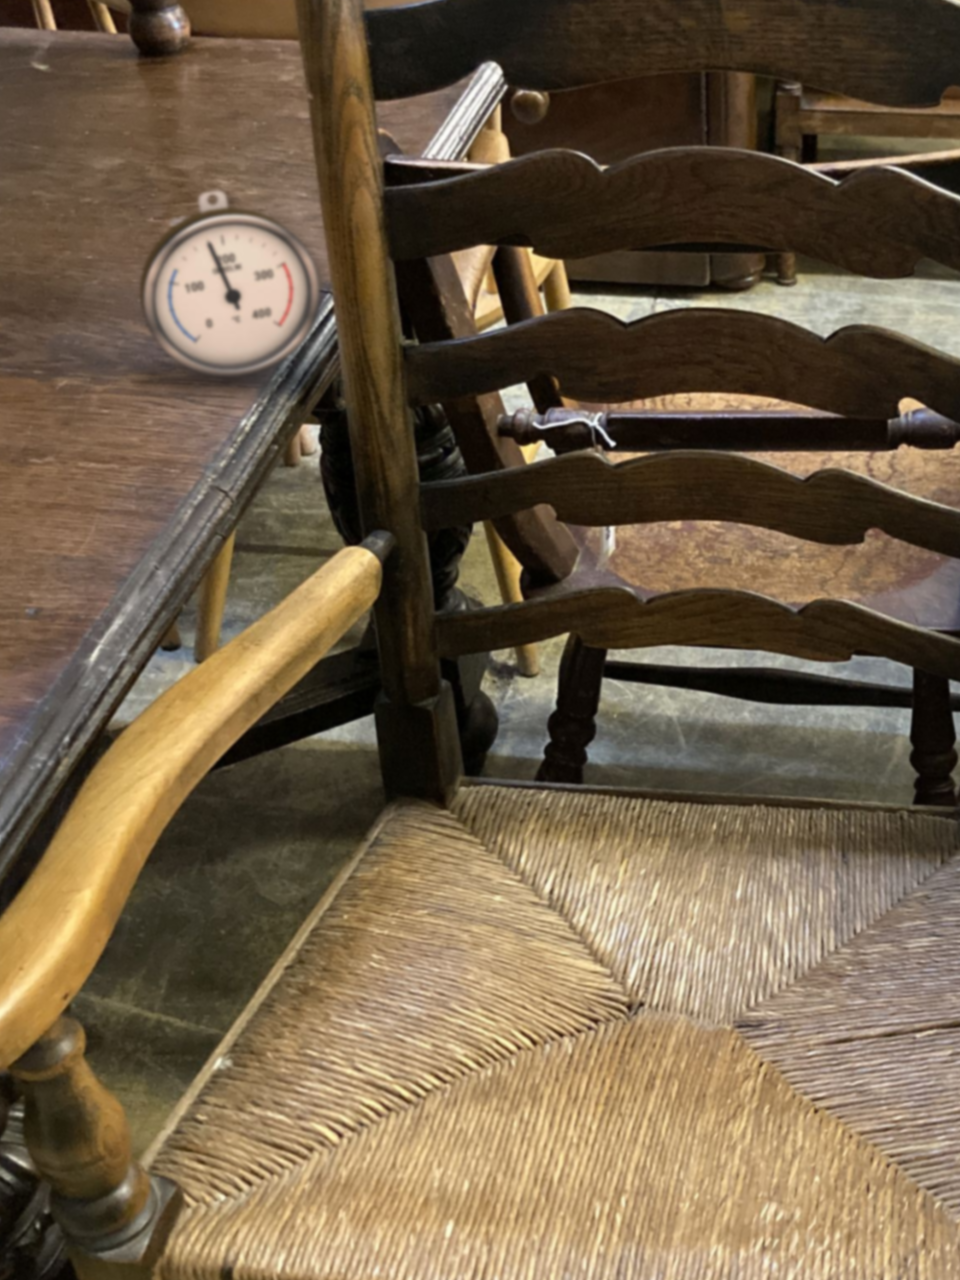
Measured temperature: °C 180
